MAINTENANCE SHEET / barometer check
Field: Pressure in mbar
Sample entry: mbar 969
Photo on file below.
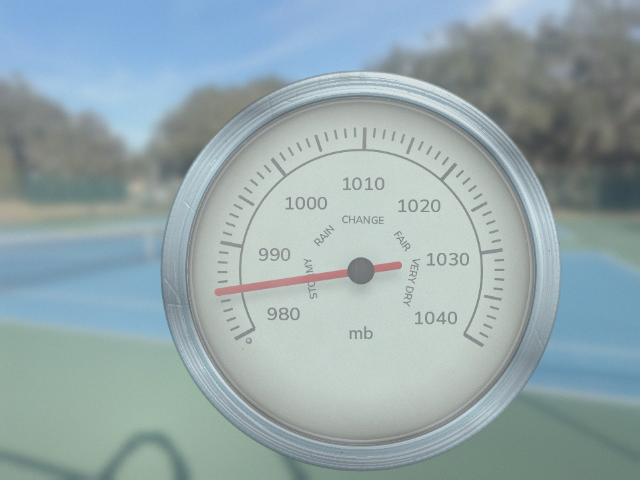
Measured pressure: mbar 985
